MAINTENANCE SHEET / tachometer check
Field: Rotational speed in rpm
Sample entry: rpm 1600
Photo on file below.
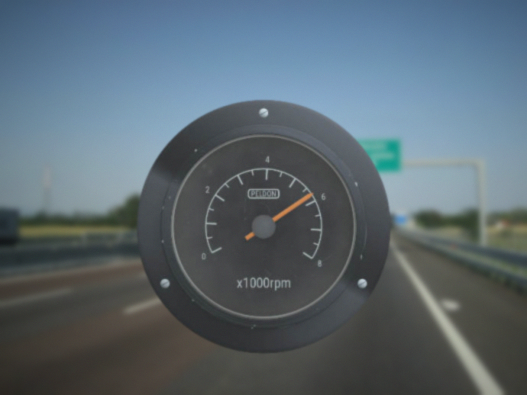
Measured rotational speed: rpm 5750
